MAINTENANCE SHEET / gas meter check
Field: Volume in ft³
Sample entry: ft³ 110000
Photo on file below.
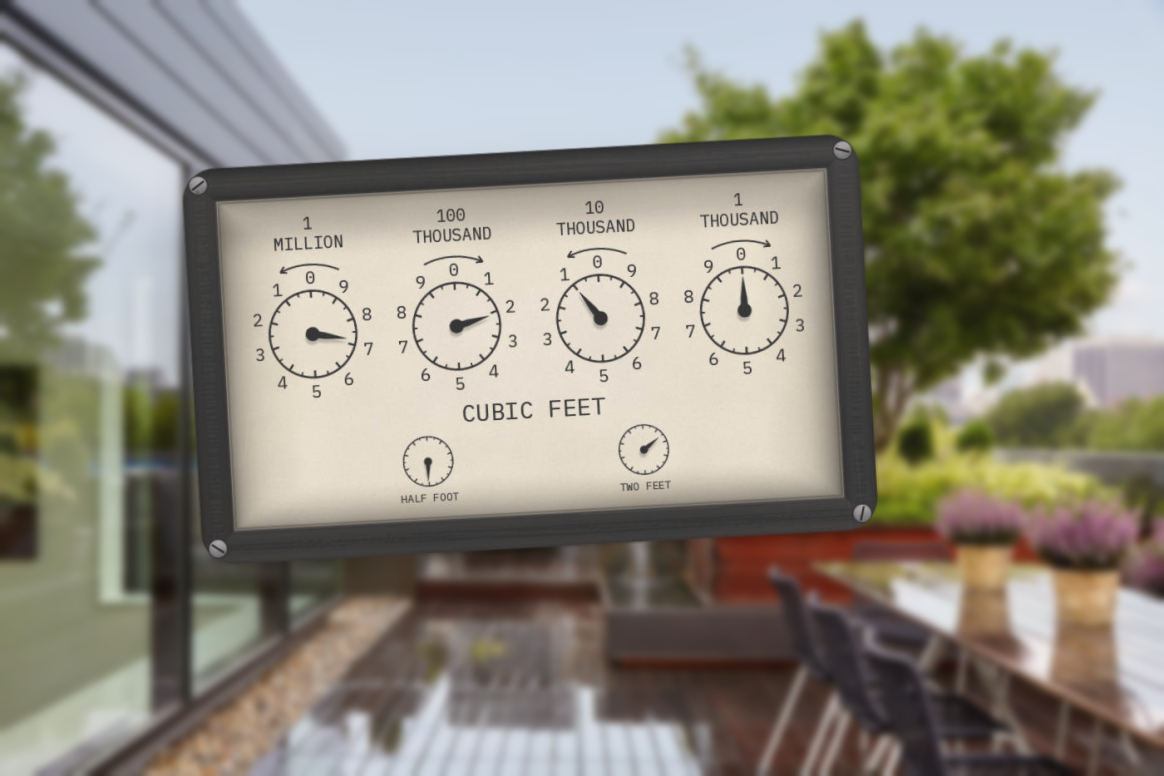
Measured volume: ft³ 721000
